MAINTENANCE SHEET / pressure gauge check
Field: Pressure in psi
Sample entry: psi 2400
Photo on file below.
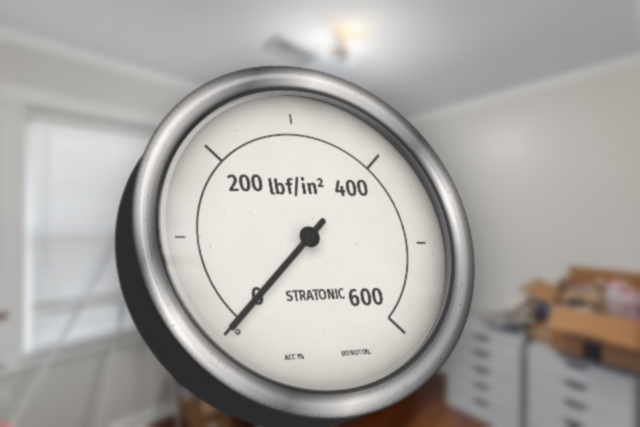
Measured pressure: psi 0
